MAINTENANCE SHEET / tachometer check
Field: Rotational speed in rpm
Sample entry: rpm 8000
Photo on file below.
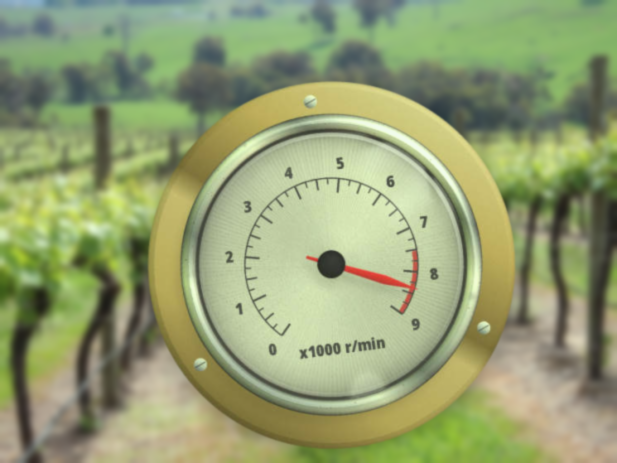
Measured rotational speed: rpm 8375
